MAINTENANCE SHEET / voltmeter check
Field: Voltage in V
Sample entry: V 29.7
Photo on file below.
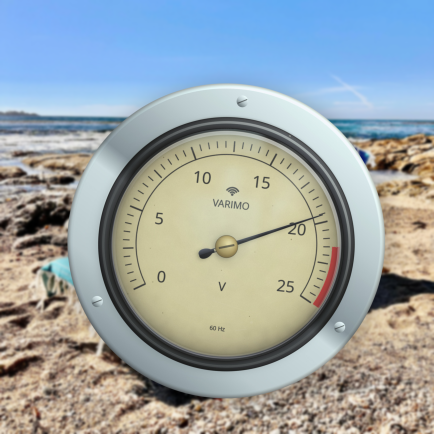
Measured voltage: V 19.5
